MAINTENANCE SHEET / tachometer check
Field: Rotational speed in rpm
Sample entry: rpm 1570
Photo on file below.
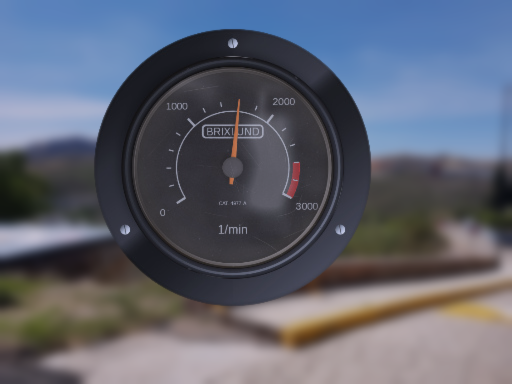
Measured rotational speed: rpm 1600
